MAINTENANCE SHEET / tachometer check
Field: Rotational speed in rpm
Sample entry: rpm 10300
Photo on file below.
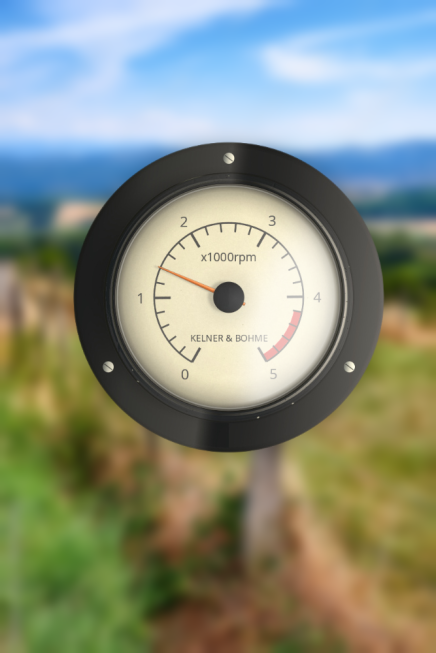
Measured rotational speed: rpm 1400
